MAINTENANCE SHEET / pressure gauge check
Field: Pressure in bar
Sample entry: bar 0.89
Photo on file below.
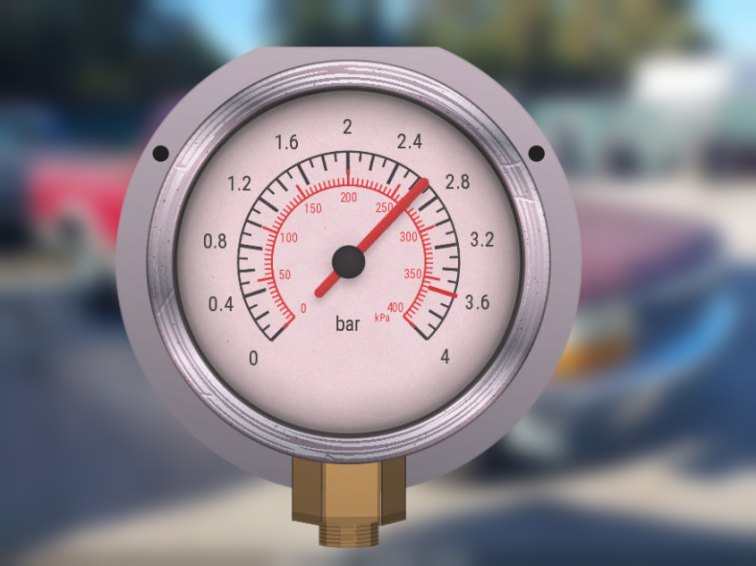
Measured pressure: bar 2.65
